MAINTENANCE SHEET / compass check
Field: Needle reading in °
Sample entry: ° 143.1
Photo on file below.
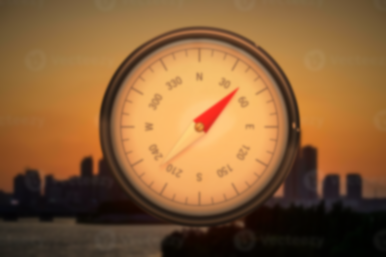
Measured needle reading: ° 45
